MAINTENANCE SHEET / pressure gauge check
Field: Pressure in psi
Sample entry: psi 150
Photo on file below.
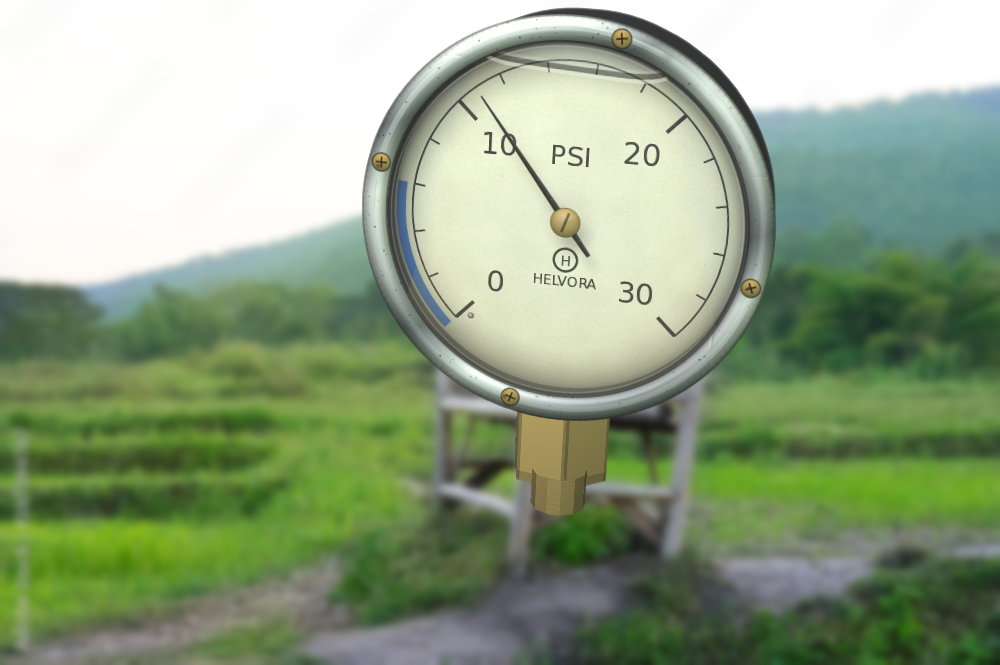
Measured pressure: psi 11
